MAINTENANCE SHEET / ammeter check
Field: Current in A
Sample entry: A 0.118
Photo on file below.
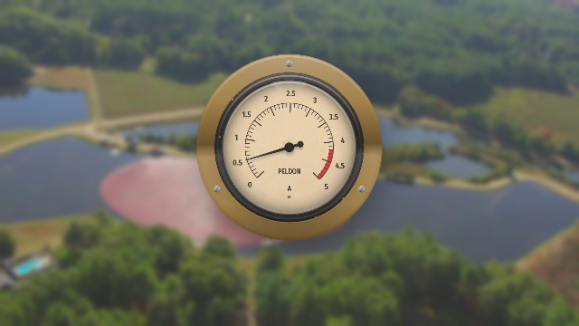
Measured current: A 0.5
